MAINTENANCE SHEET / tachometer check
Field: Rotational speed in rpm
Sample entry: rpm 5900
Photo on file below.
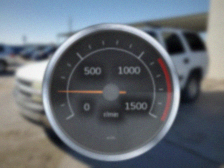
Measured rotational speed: rpm 200
